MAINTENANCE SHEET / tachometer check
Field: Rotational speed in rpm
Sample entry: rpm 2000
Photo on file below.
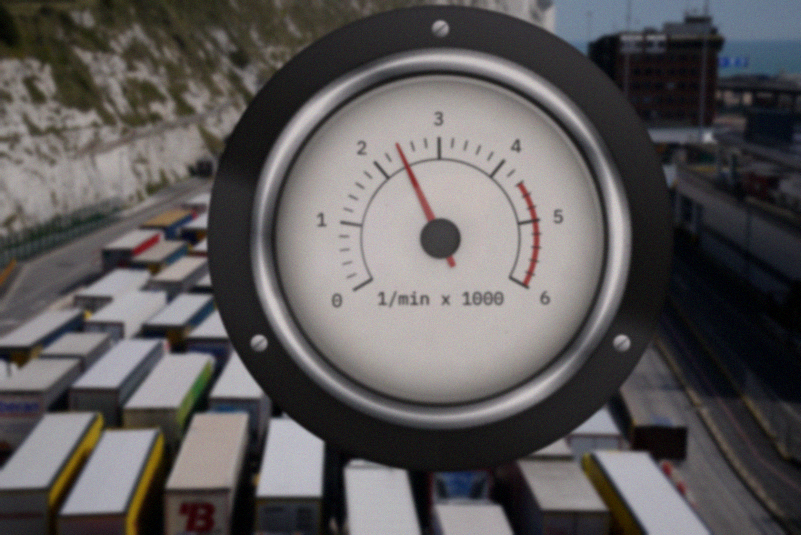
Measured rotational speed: rpm 2400
